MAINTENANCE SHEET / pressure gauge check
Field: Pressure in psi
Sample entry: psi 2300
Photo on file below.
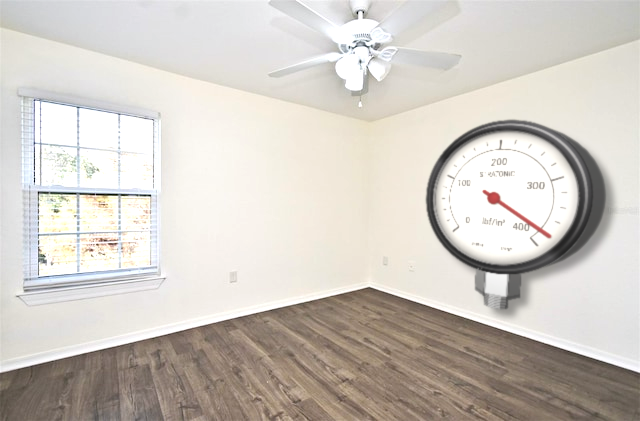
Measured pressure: psi 380
